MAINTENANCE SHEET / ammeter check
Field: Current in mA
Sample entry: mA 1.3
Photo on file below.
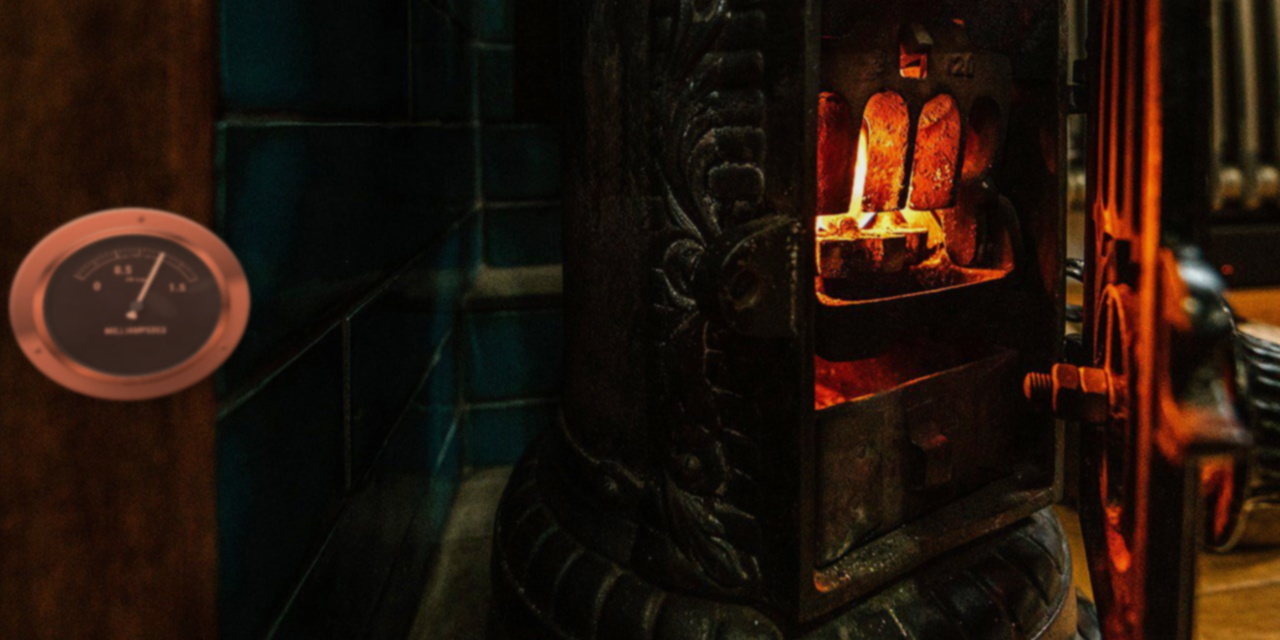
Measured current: mA 1
